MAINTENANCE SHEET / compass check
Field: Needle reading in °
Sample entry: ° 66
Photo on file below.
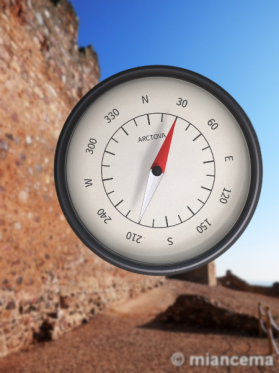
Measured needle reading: ° 30
